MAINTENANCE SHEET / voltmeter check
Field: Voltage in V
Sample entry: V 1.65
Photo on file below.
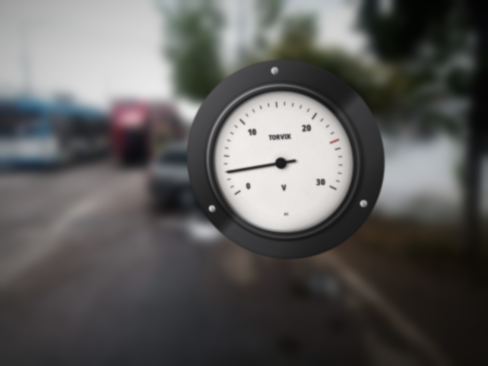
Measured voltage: V 3
